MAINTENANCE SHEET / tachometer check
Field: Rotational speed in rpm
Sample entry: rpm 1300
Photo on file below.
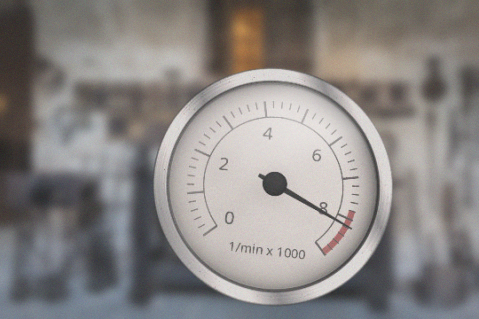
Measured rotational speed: rpm 8200
